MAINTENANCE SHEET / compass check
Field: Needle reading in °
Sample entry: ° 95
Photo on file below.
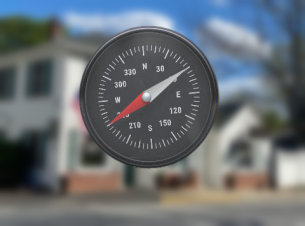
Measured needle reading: ° 240
